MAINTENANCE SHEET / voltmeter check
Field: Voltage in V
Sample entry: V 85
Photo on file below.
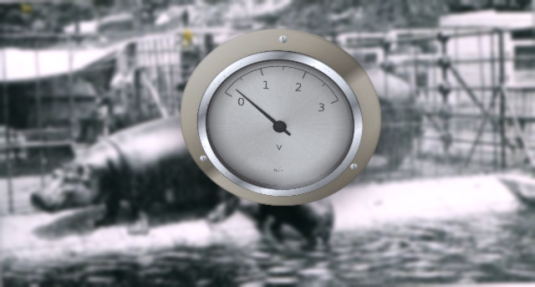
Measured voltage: V 0.25
